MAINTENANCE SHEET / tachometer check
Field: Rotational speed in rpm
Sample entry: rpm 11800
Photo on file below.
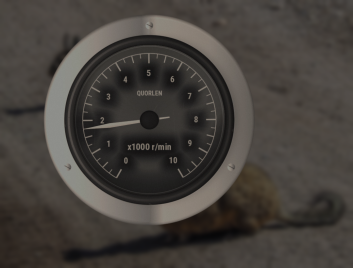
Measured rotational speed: rpm 1750
